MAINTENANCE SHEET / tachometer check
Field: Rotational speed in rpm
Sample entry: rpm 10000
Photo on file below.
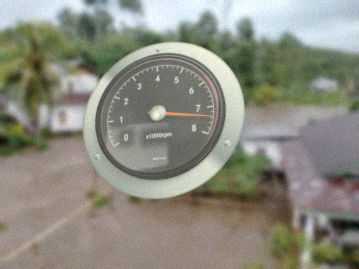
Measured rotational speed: rpm 7400
